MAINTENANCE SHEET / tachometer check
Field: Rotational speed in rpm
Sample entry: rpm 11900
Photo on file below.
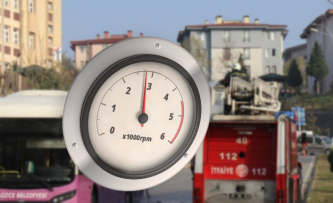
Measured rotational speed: rpm 2750
